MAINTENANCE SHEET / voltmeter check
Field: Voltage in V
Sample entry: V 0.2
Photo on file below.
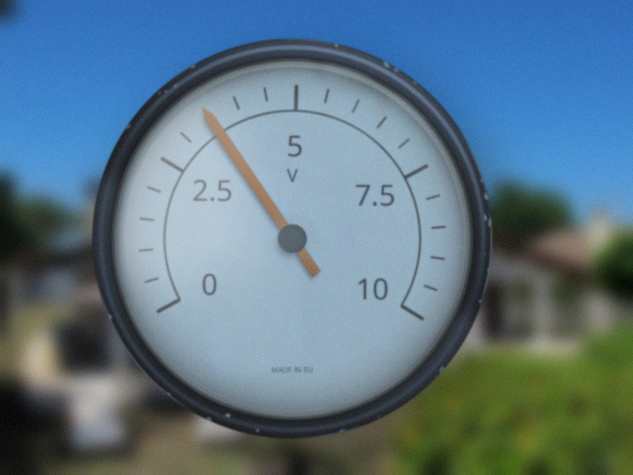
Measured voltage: V 3.5
